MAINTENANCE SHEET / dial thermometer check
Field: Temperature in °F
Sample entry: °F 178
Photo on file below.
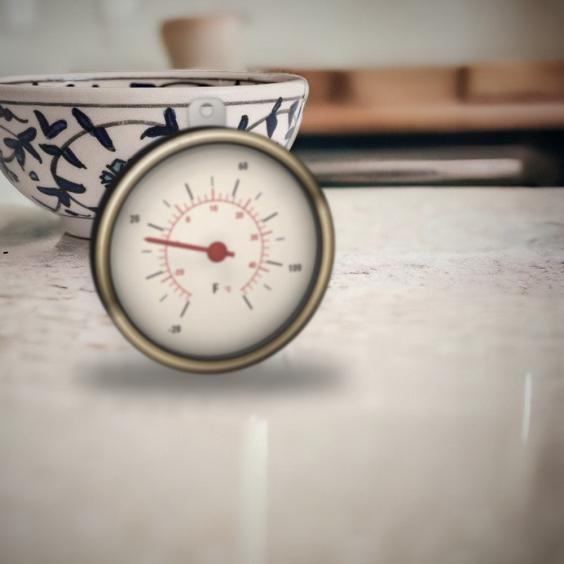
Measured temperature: °F 15
